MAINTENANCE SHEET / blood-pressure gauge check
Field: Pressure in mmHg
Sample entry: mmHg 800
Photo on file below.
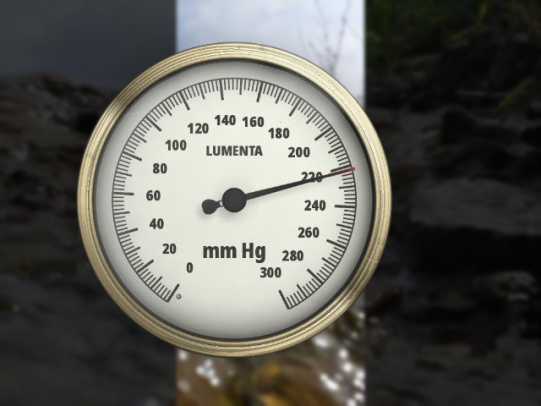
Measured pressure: mmHg 222
